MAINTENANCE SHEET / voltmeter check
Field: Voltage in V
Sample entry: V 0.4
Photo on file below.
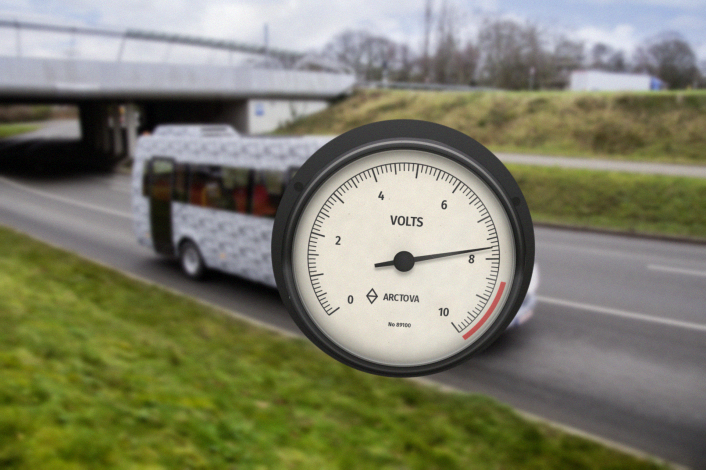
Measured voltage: V 7.7
